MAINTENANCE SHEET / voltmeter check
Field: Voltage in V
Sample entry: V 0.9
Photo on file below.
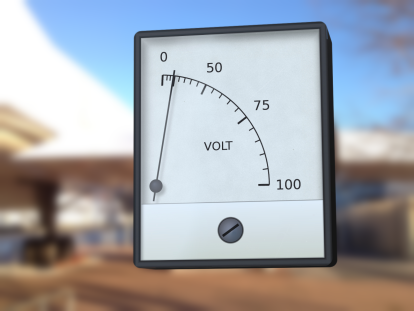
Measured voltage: V 25
